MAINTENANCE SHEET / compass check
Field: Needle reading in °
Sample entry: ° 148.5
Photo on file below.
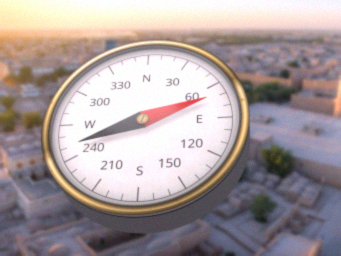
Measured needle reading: ° 70
